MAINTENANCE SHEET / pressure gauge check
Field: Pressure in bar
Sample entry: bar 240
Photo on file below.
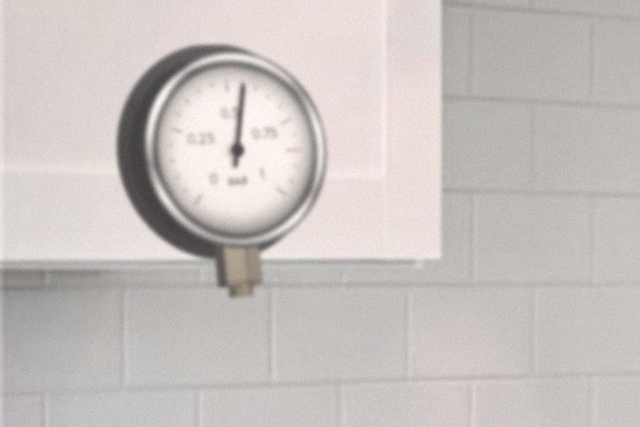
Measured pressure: bar 0.55
